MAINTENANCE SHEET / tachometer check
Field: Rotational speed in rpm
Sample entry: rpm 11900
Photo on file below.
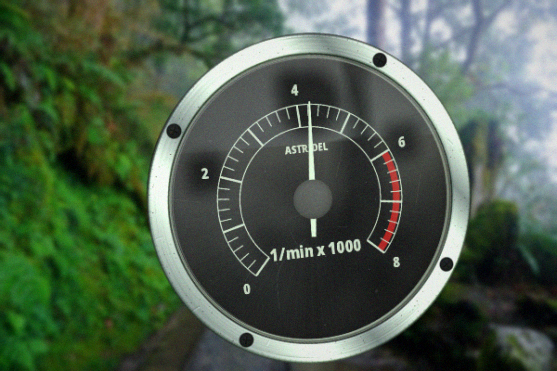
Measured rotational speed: rpm 4200
